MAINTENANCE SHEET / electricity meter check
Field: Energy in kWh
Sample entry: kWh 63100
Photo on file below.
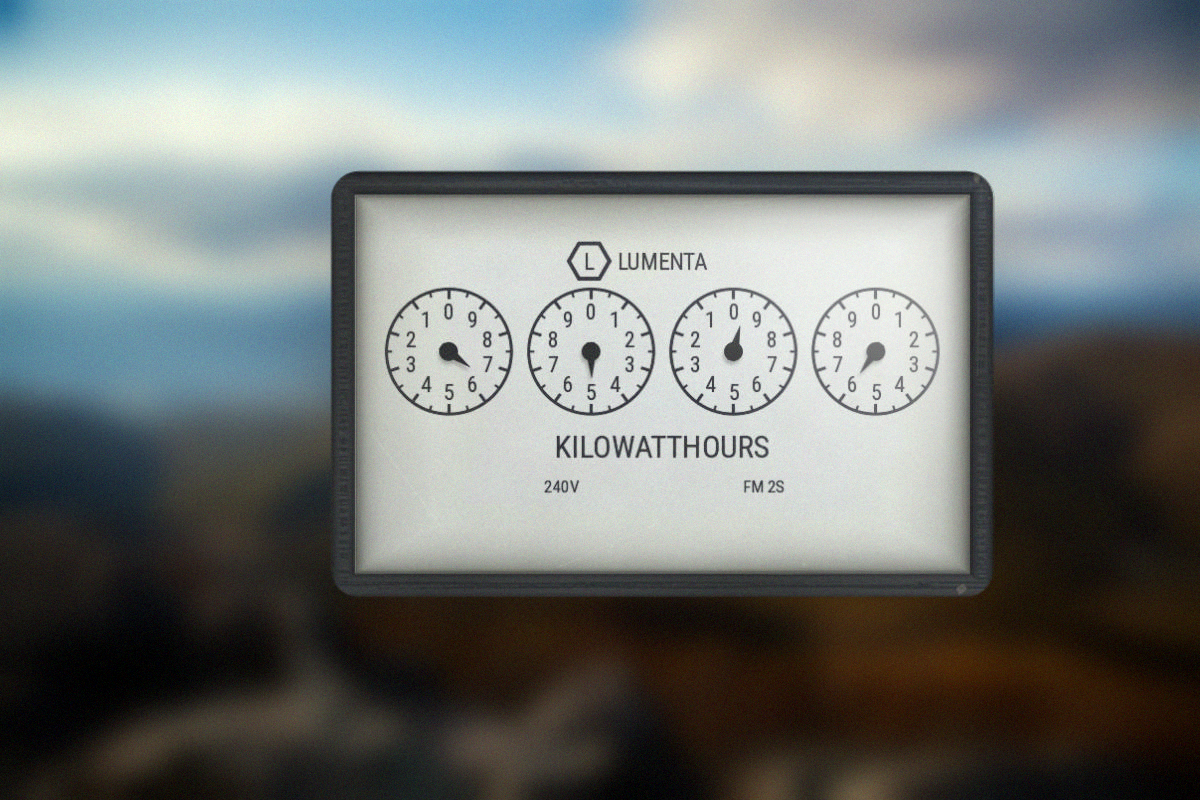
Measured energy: kWh 6496
